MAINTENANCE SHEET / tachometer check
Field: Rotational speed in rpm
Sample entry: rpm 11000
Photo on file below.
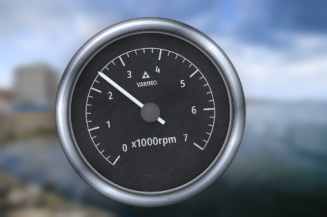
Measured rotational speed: rpm 2400
